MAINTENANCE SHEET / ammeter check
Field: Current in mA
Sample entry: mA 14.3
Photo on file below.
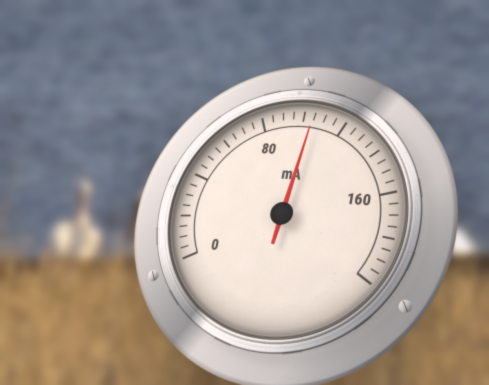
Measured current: mA 105
